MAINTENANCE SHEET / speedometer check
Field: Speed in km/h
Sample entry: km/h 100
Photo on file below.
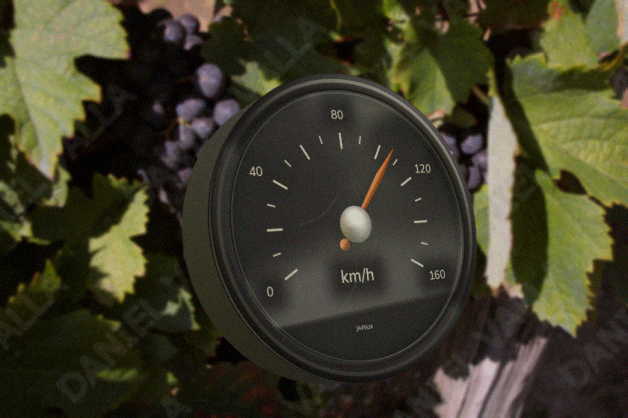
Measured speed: km/h 105
